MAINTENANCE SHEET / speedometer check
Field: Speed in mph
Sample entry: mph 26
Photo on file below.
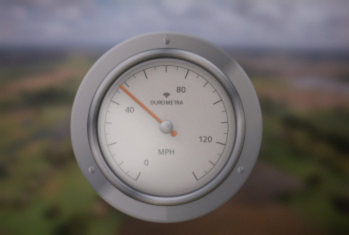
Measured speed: mph 47.5
